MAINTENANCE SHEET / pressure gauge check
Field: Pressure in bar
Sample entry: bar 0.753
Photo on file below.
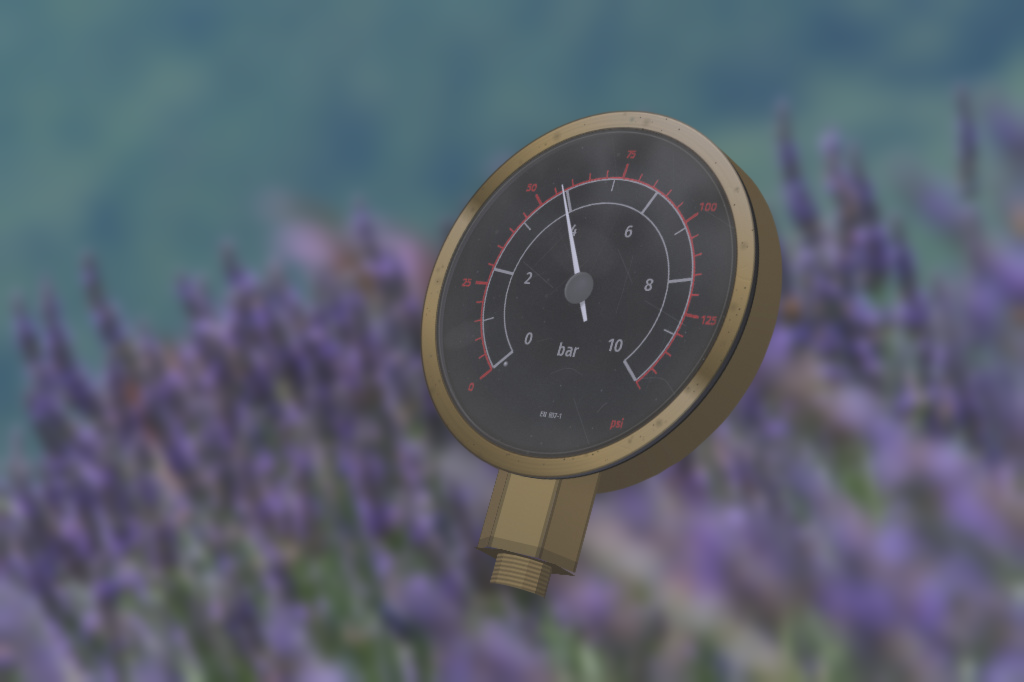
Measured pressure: bar 4
